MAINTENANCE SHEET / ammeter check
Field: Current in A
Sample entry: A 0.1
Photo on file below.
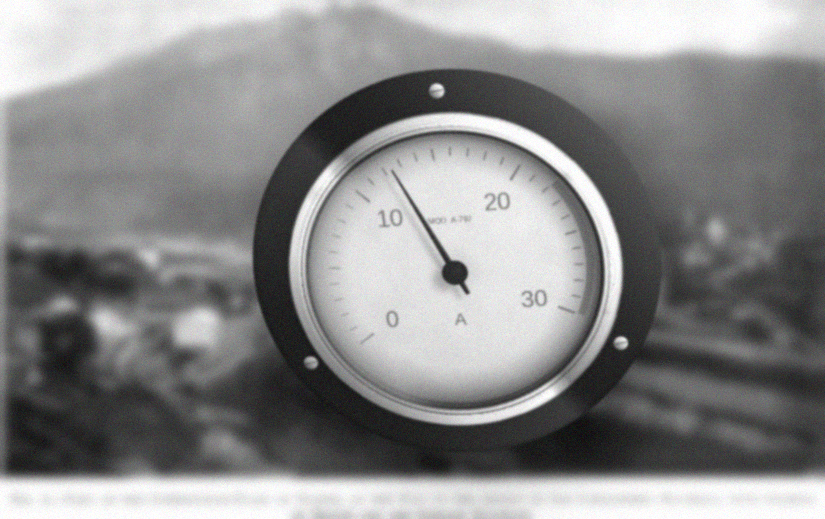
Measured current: A 12.5
